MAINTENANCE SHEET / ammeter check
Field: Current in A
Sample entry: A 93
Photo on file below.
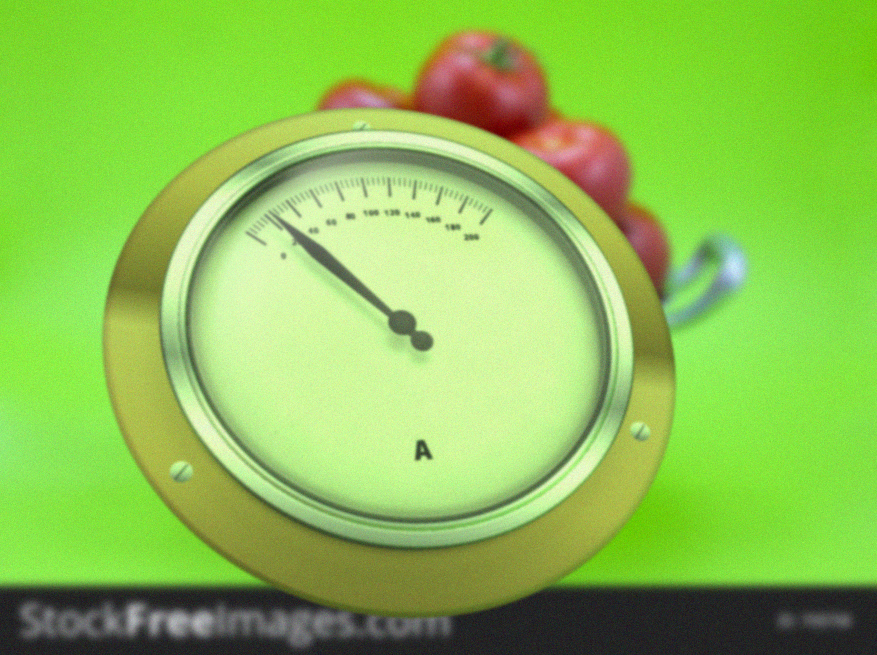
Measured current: A 20
